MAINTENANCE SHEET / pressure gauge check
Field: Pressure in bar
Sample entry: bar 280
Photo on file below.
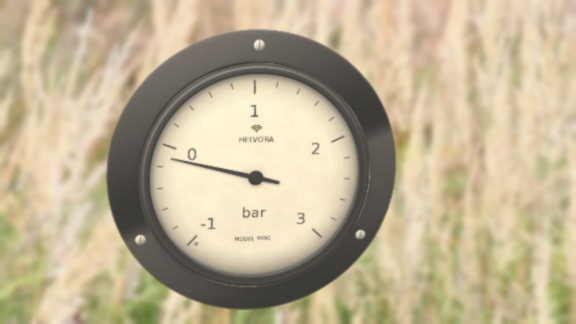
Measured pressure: bar -0.1
